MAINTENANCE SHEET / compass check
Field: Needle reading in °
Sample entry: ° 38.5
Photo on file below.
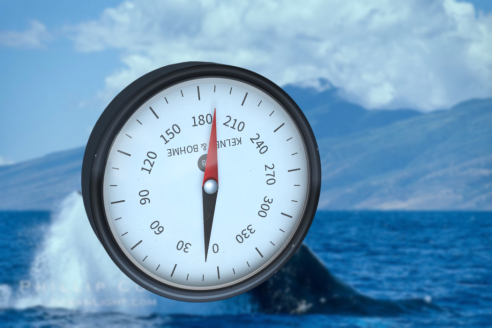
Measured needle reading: ° 190
